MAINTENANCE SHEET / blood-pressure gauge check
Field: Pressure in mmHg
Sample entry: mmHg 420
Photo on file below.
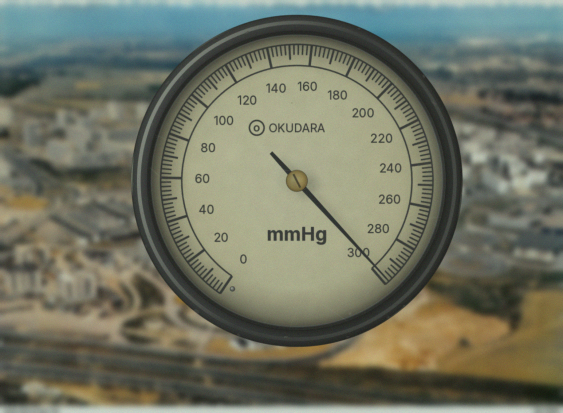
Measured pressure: mmHg 298
